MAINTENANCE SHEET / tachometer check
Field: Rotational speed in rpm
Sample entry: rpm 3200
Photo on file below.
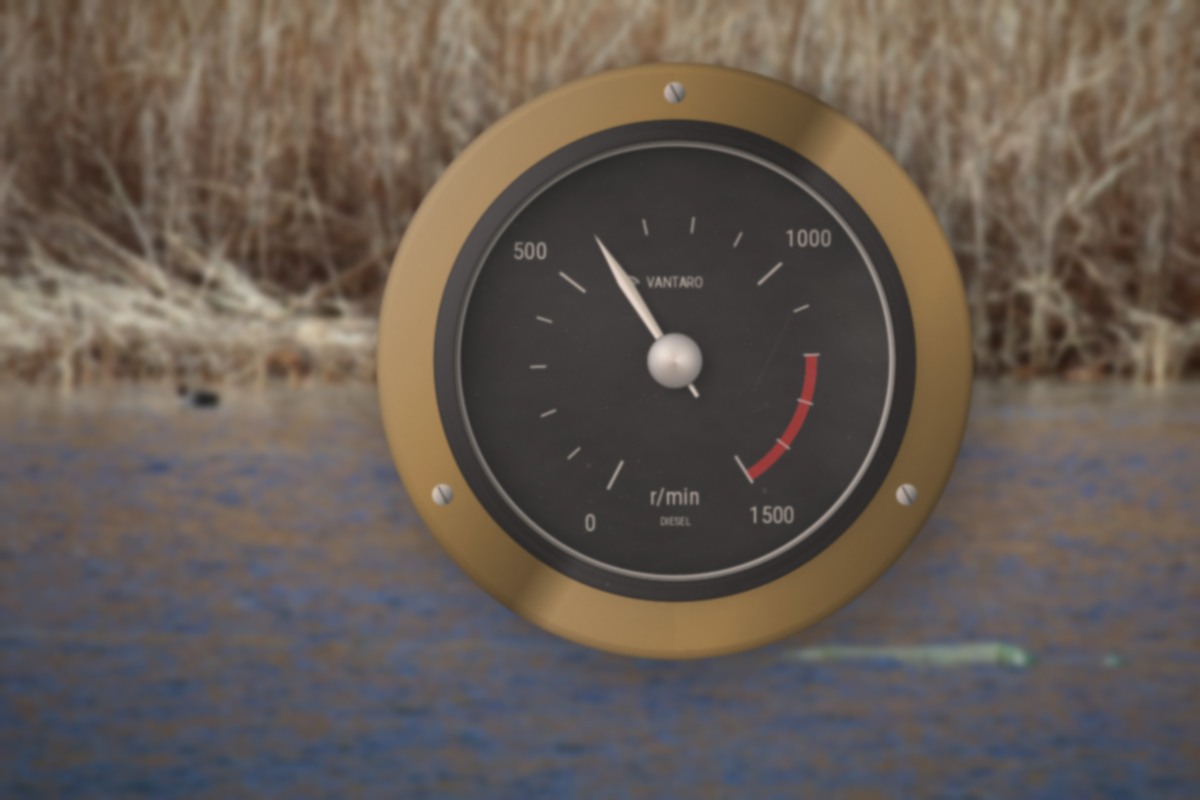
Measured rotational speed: rpm 600
